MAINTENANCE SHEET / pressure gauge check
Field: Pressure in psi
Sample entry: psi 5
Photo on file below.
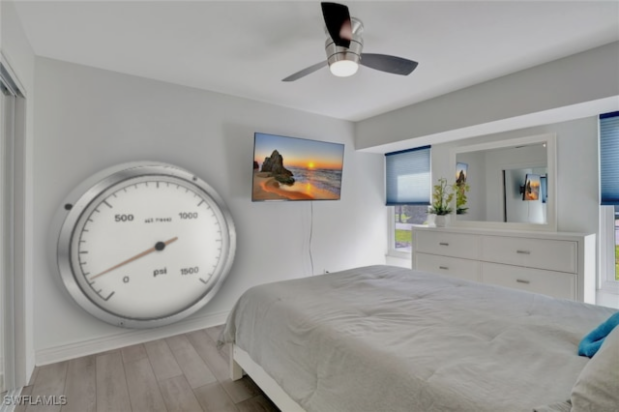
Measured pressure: psi 125
